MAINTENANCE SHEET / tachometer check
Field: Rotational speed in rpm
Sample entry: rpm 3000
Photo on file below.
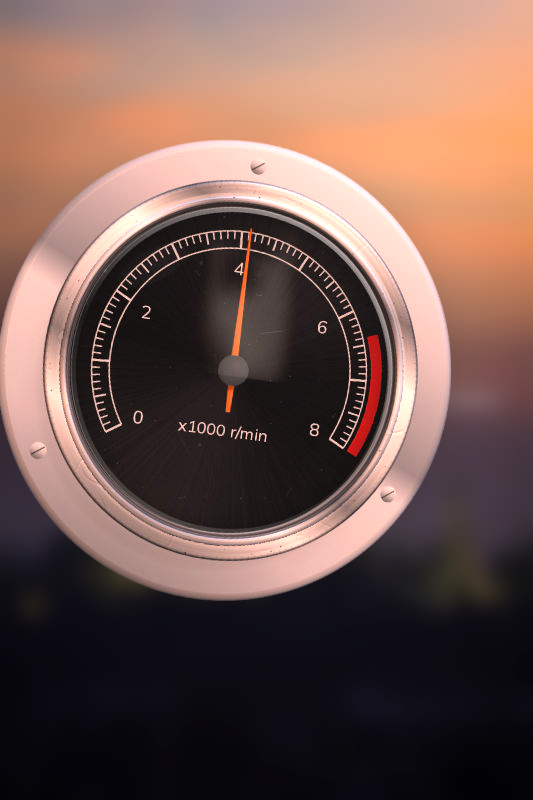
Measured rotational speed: rpm 4100
